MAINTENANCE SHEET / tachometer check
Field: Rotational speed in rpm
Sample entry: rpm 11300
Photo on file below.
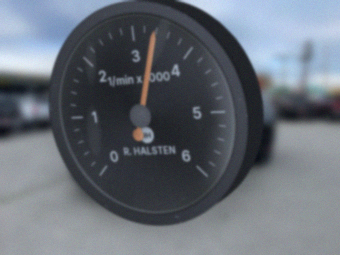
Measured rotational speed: rpm 3400
